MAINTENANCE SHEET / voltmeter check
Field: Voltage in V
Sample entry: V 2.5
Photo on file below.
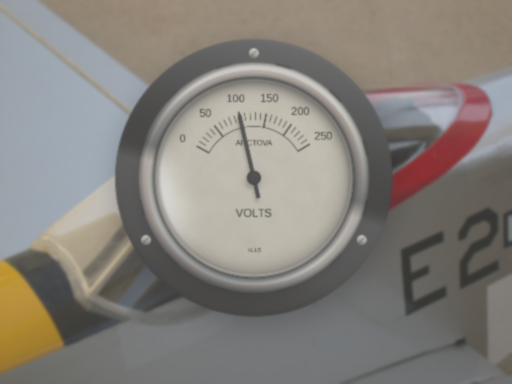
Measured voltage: V 100
